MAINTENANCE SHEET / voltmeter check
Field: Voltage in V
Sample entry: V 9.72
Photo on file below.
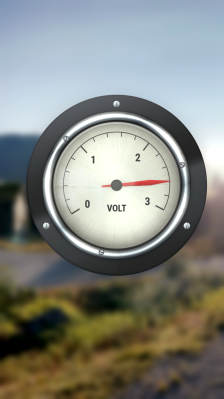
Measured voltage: V 2.6
